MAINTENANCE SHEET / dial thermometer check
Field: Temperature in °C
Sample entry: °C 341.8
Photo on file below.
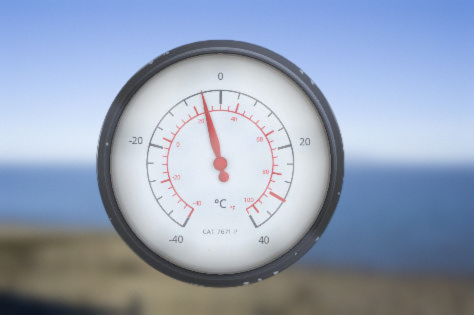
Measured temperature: °C -4
